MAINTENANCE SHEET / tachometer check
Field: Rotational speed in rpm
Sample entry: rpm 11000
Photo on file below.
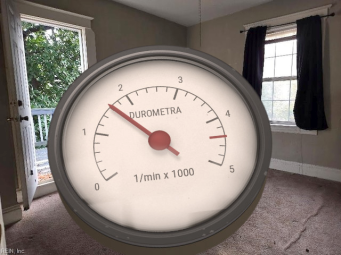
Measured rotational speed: rpm 1600
